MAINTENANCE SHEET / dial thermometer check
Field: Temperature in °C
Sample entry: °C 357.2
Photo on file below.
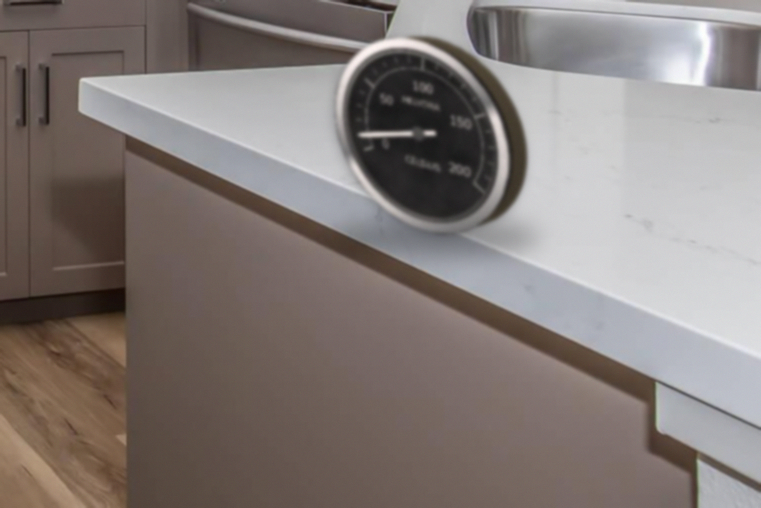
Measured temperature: °C 10
